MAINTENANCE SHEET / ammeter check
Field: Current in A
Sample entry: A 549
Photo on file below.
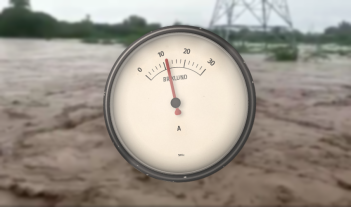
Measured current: A 12
